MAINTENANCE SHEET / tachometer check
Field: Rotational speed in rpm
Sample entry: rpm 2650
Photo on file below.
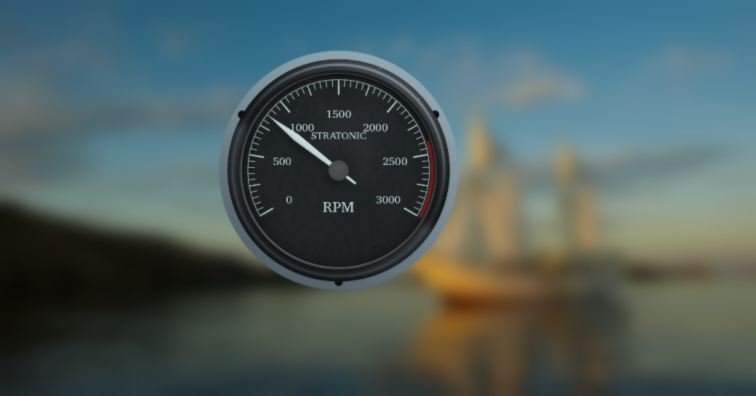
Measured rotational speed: rpm 850
